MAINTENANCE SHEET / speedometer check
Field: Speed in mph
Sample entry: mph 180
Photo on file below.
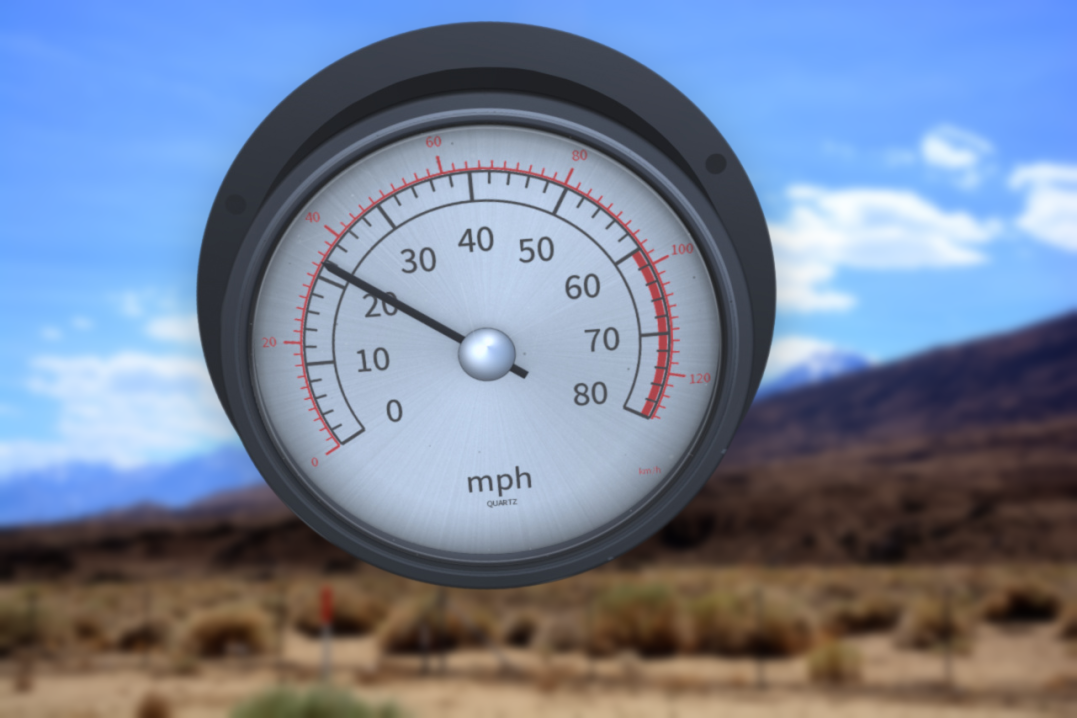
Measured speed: mph 22
